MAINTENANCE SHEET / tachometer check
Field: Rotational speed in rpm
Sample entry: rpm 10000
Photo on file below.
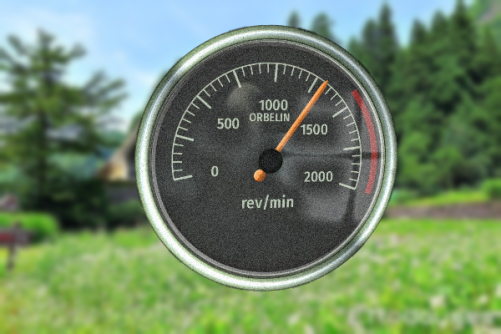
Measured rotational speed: rpm 1300
